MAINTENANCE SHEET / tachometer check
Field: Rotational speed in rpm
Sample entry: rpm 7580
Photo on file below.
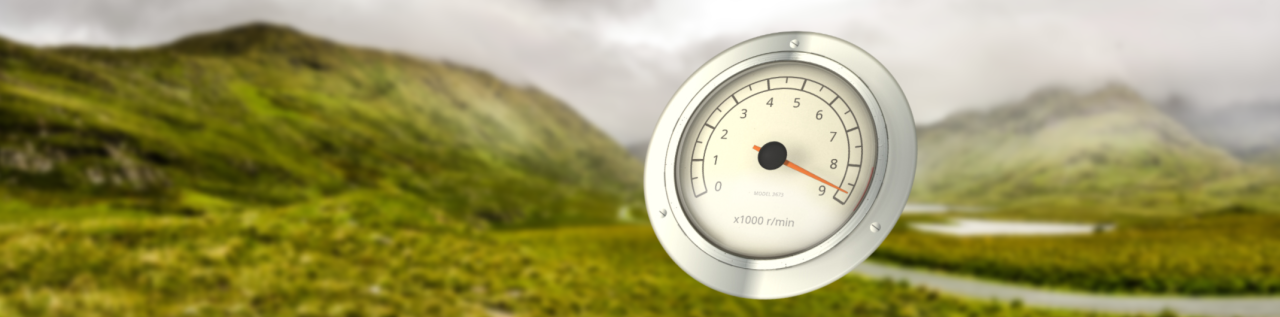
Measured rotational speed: rpm 8750
